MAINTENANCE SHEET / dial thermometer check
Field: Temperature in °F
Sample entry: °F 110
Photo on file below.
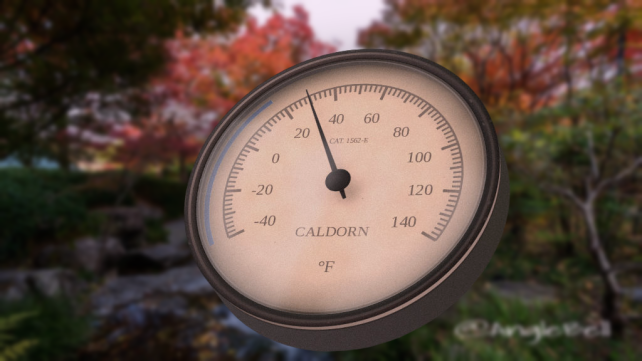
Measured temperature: °F 30
